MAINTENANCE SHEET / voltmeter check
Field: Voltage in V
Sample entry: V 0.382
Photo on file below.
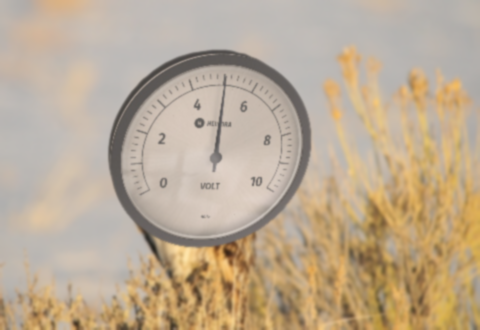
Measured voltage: V 5
